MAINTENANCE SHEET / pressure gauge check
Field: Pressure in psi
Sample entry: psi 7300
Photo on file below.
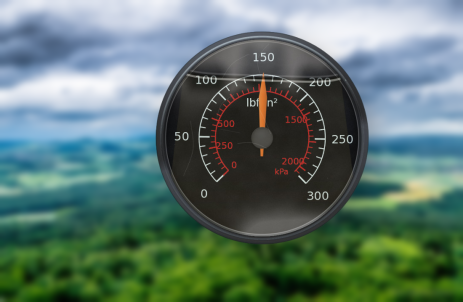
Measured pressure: psi 150
